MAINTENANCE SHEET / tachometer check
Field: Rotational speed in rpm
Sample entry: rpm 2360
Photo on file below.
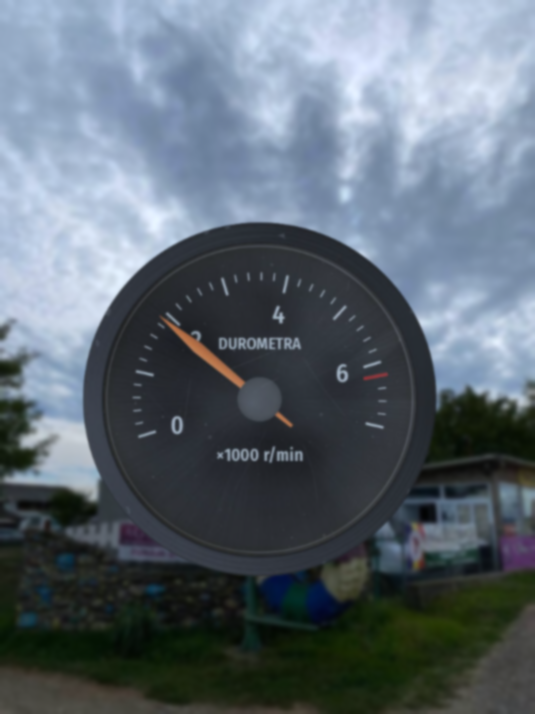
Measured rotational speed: rpm 1900
